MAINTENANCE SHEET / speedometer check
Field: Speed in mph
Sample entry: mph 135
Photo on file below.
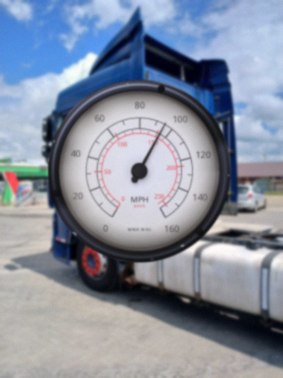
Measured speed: mph 95
